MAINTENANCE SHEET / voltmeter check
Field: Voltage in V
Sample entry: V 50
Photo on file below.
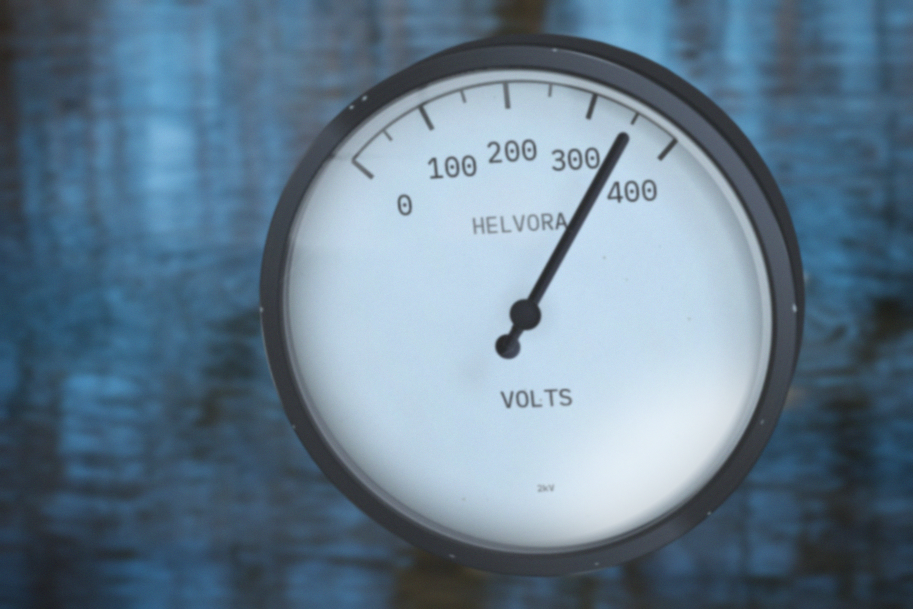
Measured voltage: V 350
